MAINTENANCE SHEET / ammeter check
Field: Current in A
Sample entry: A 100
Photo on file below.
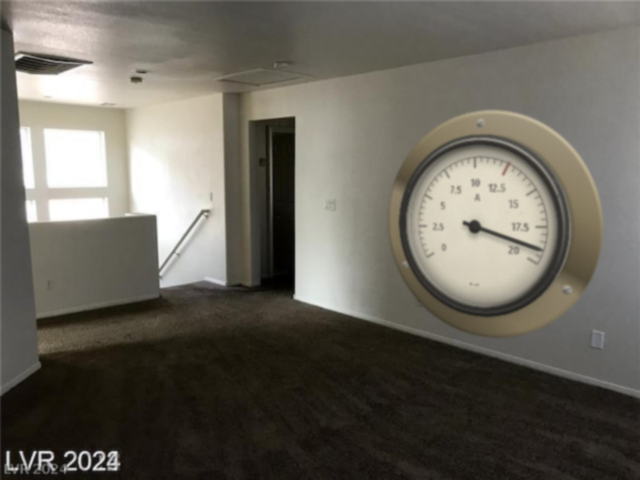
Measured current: A 19
